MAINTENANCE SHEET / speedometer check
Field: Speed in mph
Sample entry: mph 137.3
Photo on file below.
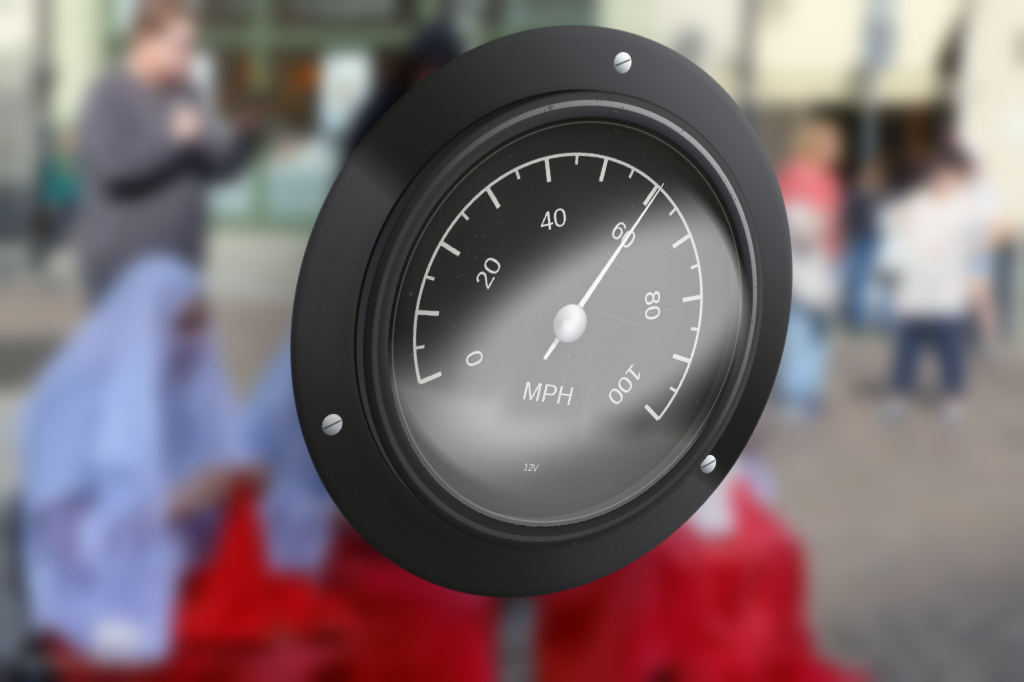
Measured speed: mph 60
